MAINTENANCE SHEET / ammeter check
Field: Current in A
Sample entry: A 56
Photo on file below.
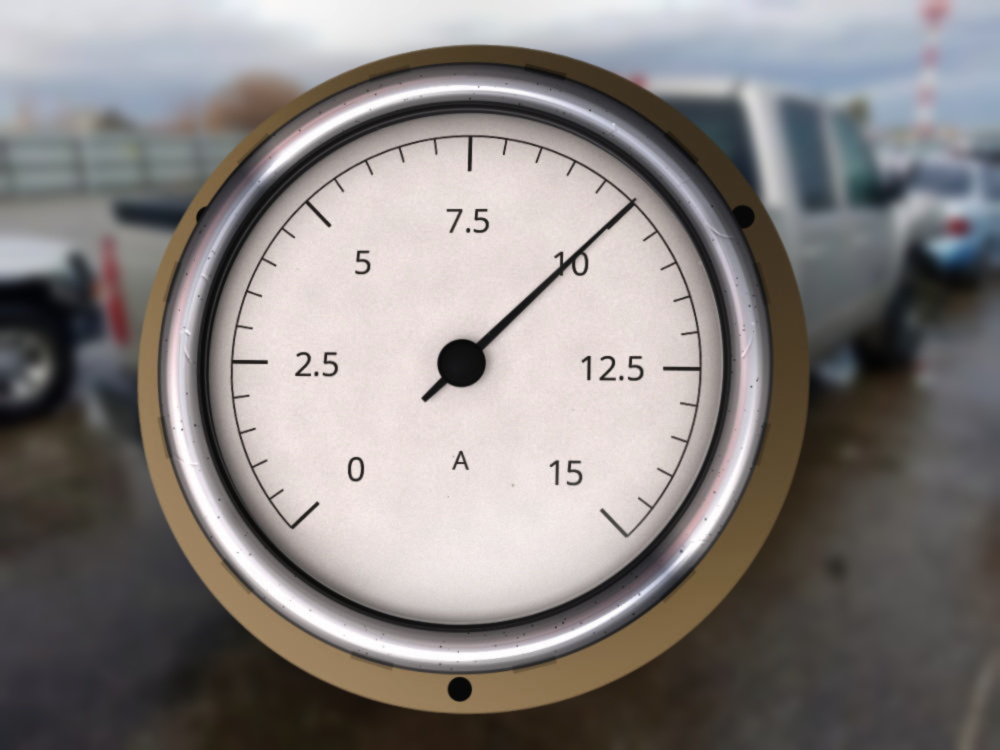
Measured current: A 10
